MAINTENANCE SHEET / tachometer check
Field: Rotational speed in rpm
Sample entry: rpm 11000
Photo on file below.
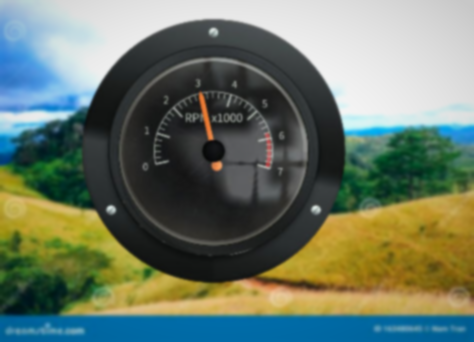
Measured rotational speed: rpm 3000
